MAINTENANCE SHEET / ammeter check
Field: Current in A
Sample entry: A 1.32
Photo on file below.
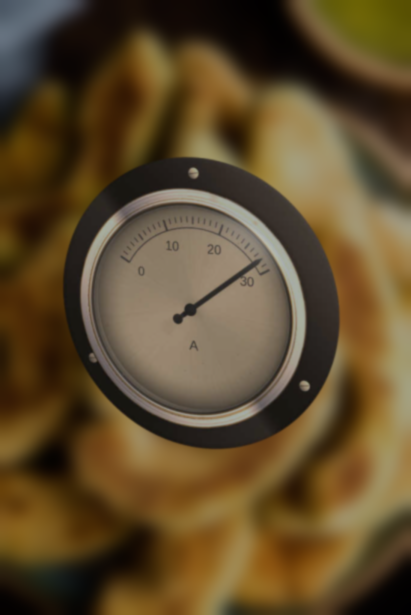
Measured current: A 28
